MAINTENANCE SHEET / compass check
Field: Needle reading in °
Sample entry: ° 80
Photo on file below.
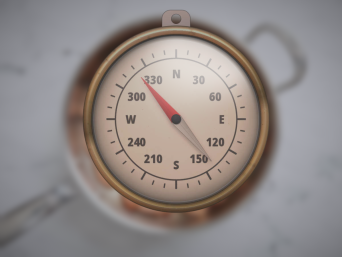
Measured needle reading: ° 320
